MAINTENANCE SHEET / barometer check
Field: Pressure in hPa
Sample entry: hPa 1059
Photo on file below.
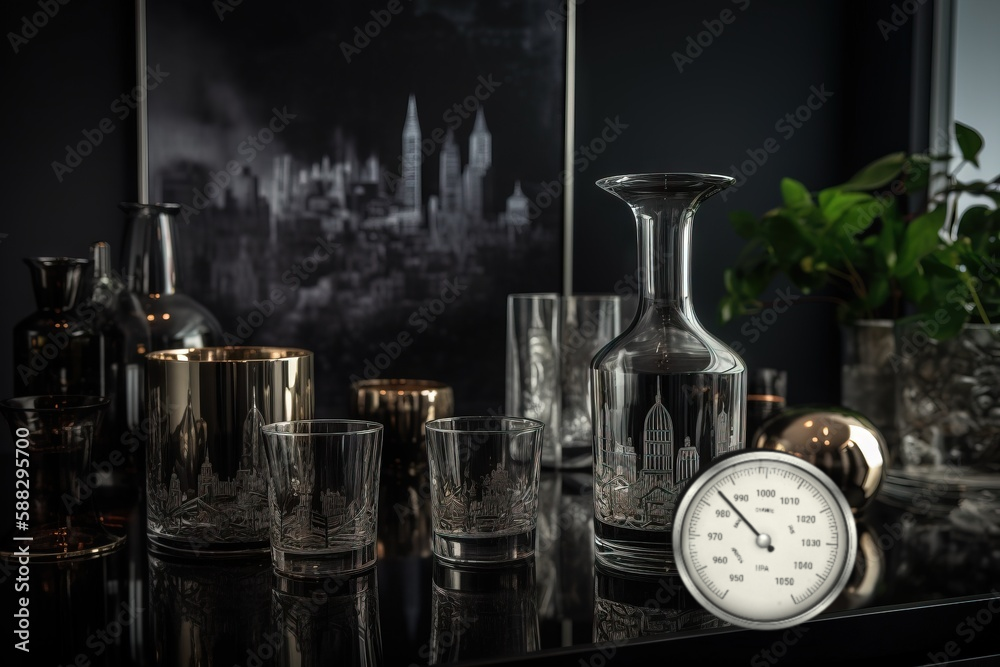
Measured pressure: hPa 985
